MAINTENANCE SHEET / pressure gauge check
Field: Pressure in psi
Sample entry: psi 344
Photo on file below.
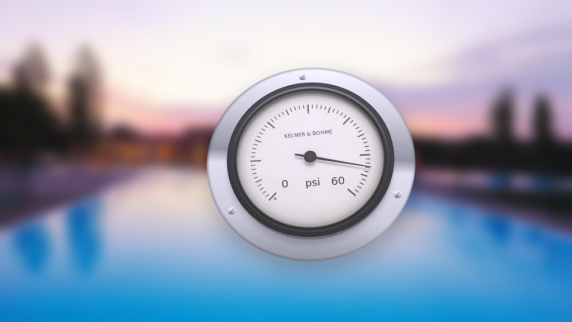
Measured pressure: psi 53
